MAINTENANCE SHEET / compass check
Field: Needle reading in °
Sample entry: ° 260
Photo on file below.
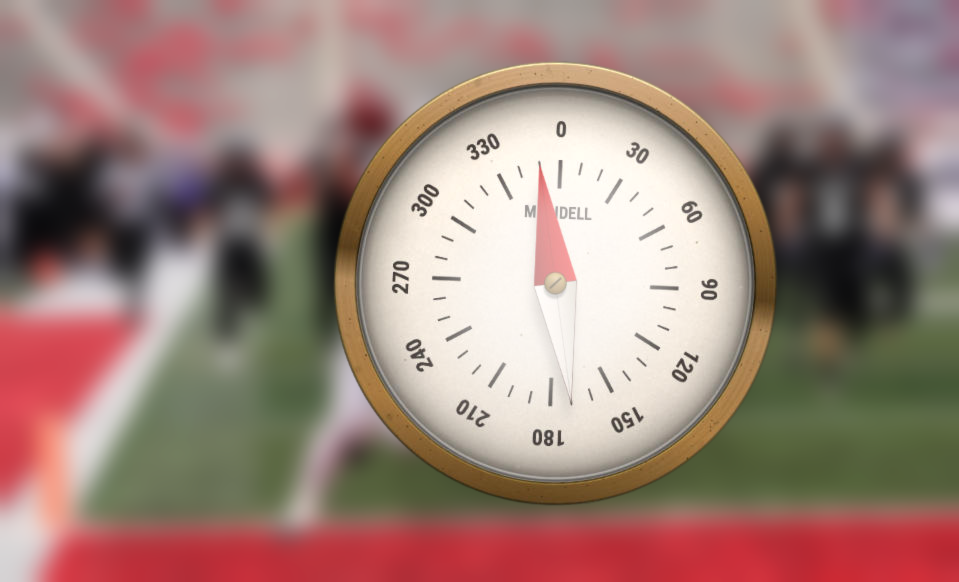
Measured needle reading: ° 350
